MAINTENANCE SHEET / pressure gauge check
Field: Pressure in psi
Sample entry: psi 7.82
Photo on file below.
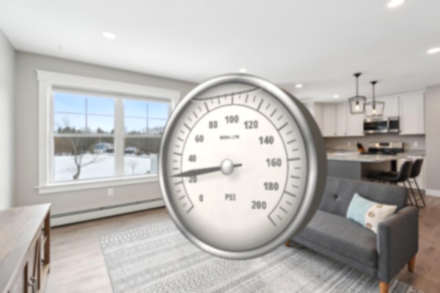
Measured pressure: psi 25
